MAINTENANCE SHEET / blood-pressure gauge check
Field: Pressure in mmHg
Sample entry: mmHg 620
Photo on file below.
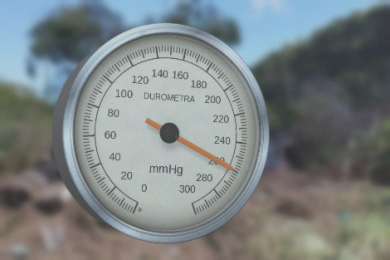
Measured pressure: mmHg 260
